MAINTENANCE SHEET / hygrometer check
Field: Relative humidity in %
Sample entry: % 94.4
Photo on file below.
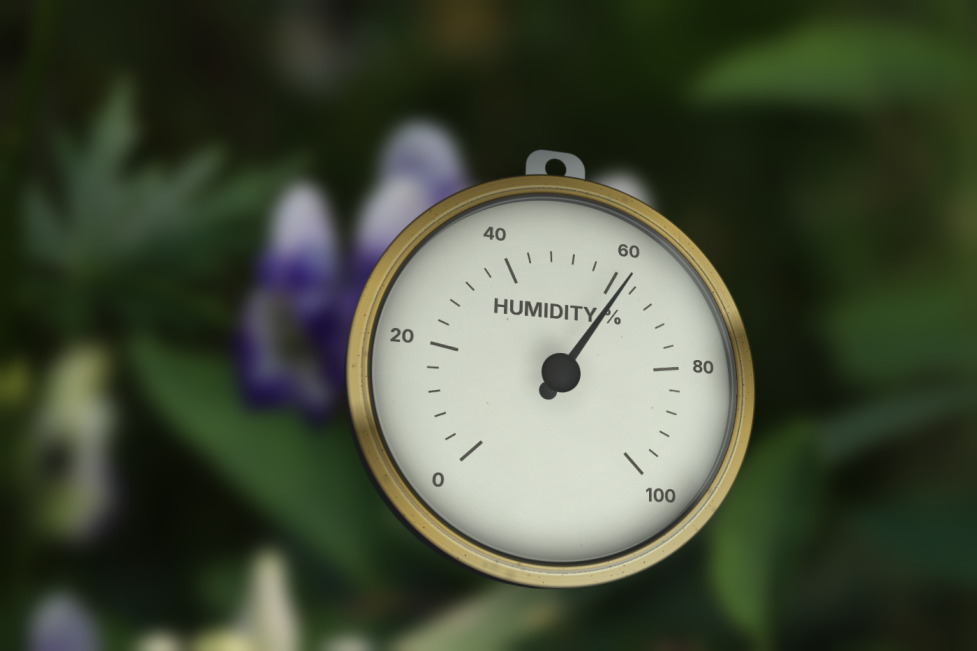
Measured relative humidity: % 62
